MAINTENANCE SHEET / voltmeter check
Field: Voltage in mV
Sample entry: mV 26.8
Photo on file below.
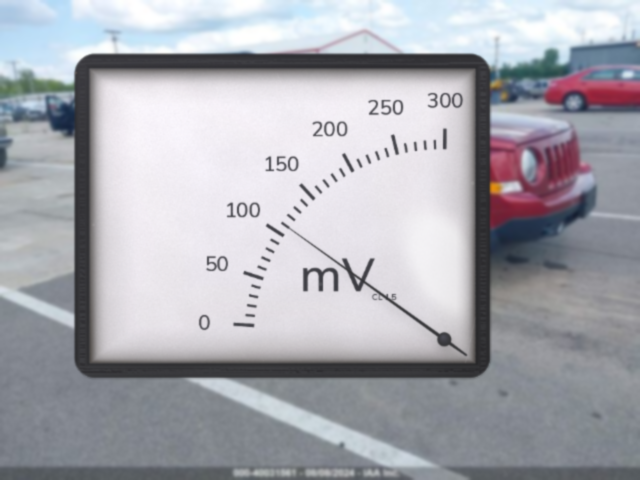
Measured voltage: mV 110
